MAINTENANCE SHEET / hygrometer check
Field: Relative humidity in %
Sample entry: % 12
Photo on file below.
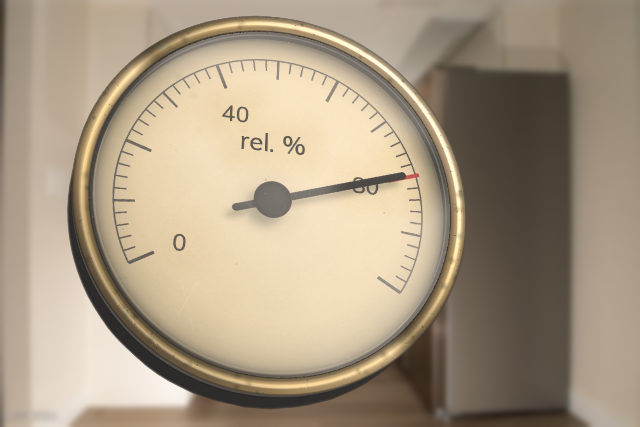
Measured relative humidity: % 80
